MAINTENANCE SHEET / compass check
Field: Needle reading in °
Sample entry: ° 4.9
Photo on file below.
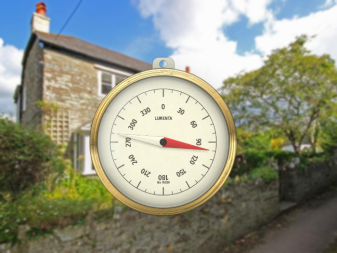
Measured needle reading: ° 100
